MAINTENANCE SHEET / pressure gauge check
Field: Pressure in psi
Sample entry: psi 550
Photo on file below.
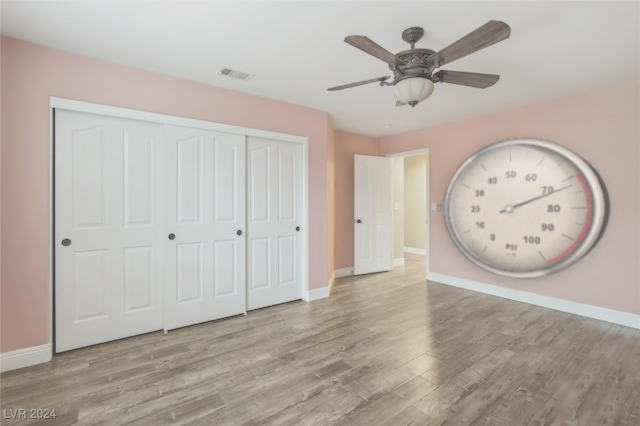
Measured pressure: psi 72.5
